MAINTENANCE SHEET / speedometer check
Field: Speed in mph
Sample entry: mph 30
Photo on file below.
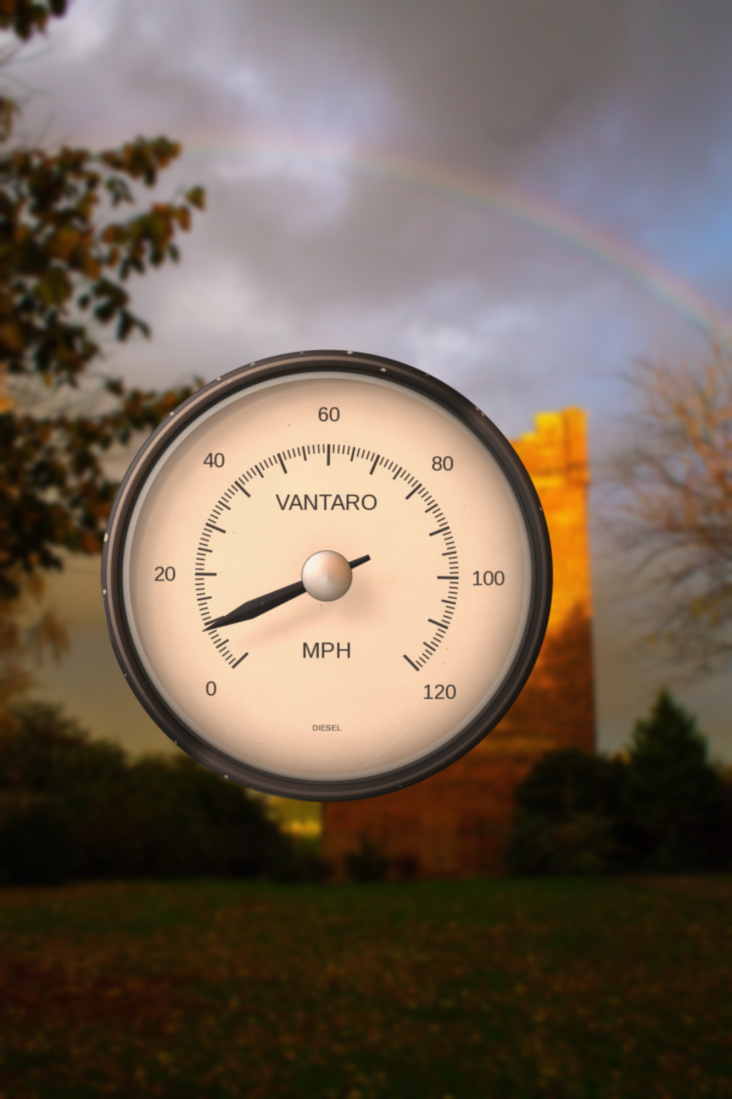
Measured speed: mph 9
